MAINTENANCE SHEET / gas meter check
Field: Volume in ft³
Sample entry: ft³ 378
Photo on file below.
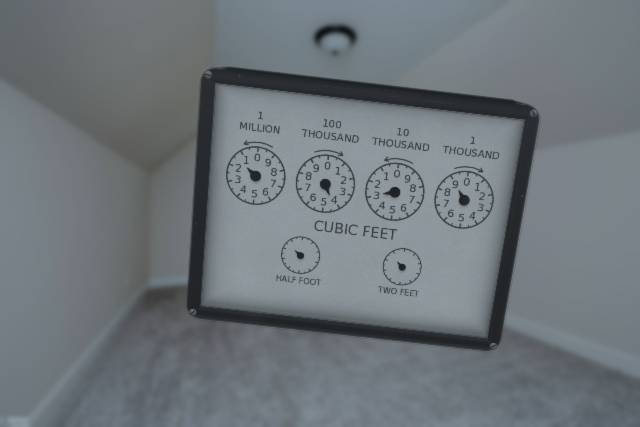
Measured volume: ft³ 142900
